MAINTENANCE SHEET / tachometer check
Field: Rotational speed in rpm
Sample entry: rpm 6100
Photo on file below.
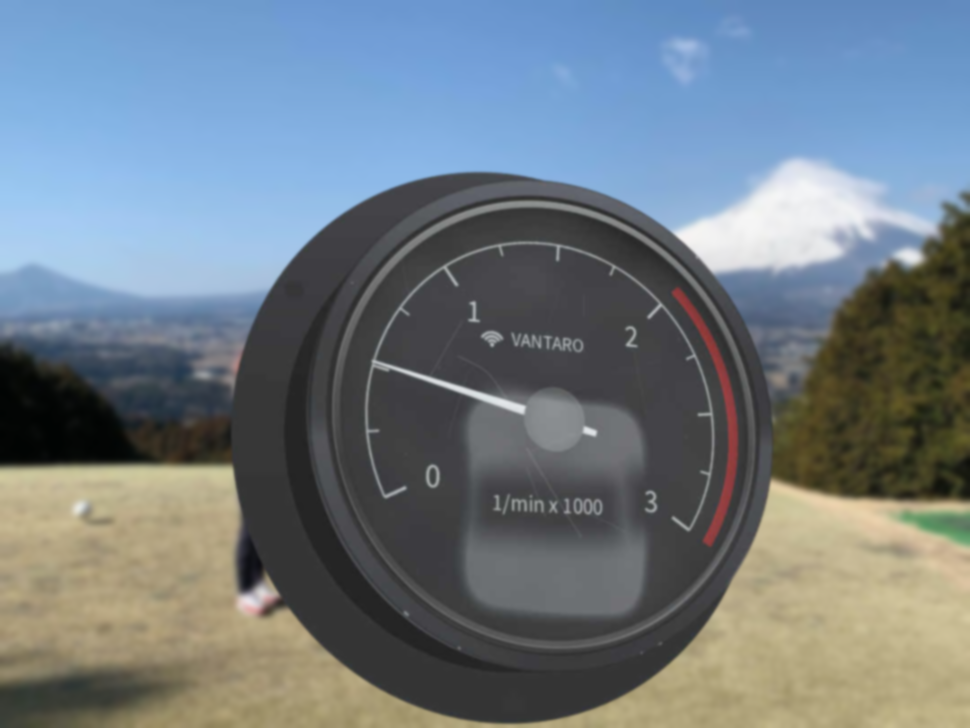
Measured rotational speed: rpm 500
